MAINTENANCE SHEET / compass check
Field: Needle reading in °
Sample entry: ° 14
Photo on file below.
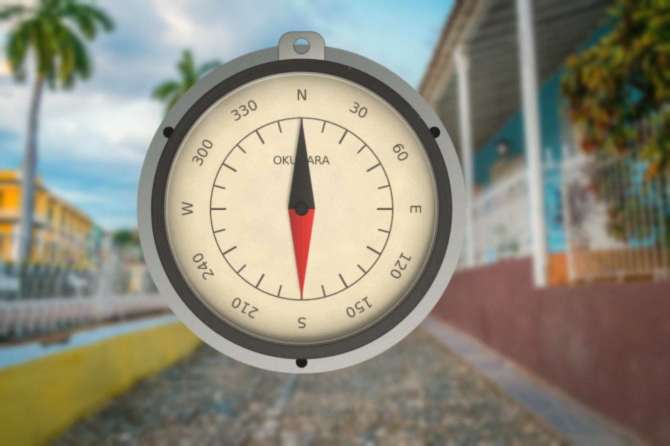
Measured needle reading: ° 180
